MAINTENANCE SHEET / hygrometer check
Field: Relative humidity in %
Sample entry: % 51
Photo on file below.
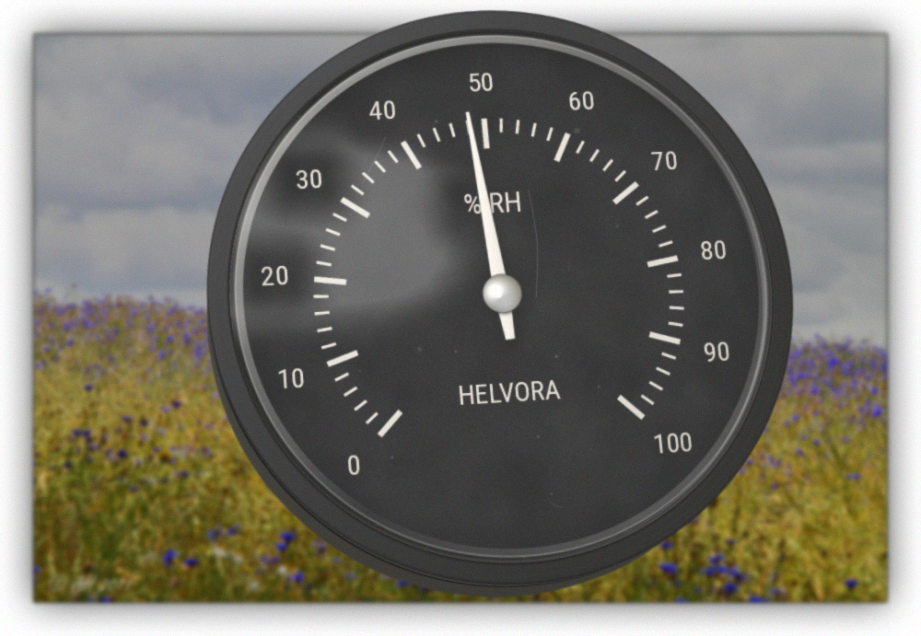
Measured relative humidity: % 48
